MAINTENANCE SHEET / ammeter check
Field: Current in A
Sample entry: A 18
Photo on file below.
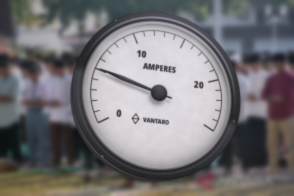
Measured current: A 5
